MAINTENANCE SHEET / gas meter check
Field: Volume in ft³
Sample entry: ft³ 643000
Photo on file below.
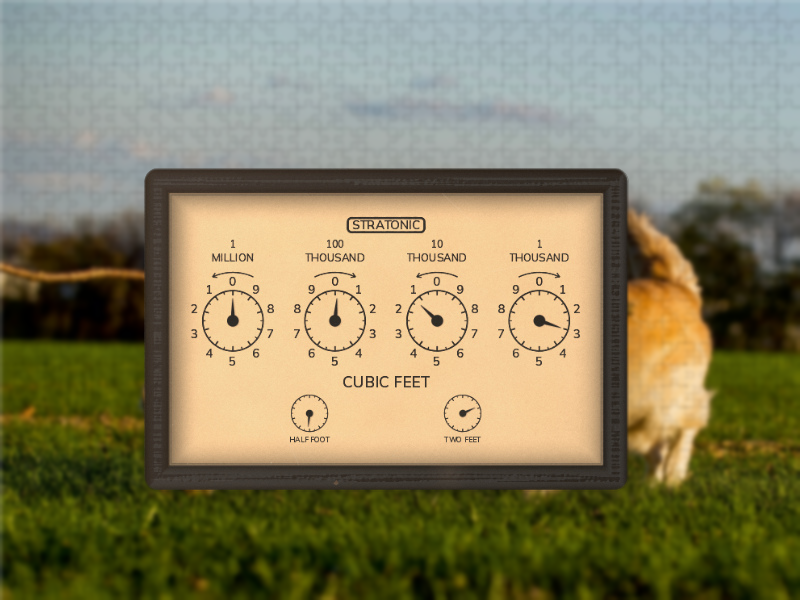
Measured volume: ft³ 1300
